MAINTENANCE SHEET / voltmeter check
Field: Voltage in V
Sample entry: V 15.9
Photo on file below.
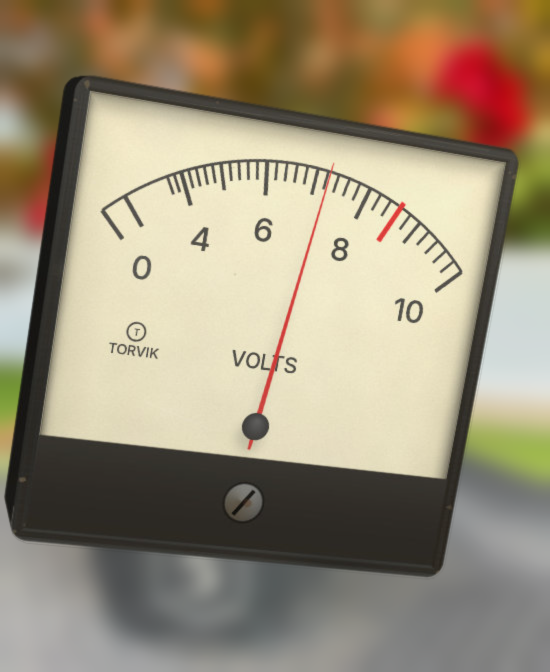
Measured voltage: V 7.2
